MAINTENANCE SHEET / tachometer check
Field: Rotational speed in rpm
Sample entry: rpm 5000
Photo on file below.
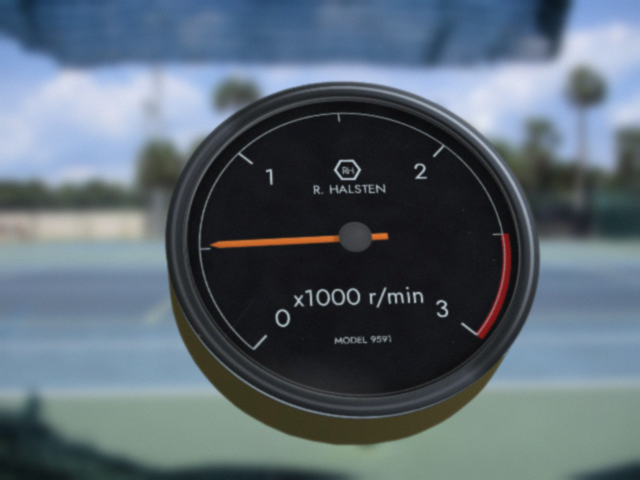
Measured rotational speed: rpm 500
